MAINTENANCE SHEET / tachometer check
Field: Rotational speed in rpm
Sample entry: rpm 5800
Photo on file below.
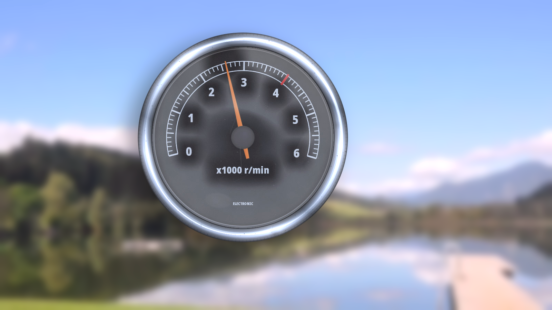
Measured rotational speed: rpm 2600
